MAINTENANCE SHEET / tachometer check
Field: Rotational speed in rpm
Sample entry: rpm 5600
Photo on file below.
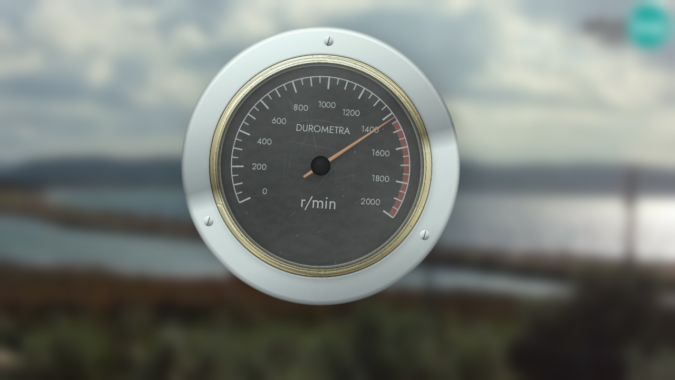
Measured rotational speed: rpm 1425
